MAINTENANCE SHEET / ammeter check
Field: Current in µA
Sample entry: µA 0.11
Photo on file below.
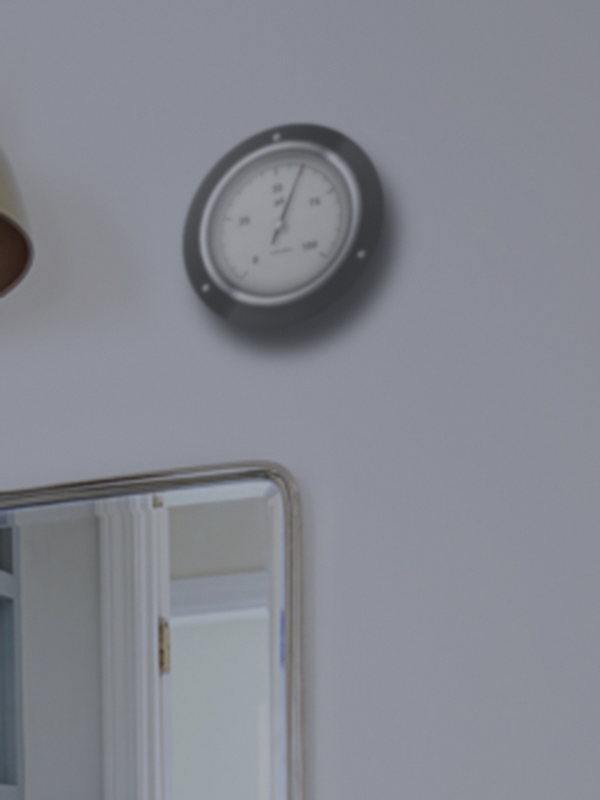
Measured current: µA 60
